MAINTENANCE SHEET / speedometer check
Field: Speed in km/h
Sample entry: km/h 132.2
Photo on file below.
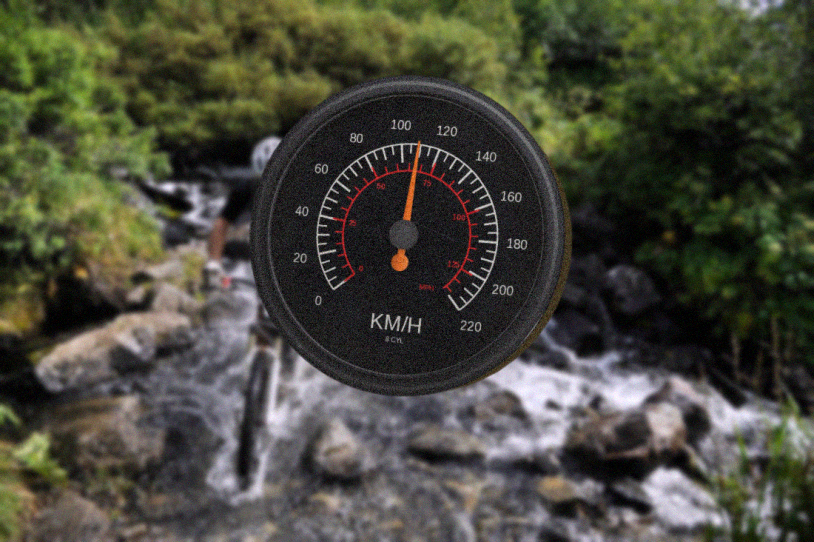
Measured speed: km/h 110
